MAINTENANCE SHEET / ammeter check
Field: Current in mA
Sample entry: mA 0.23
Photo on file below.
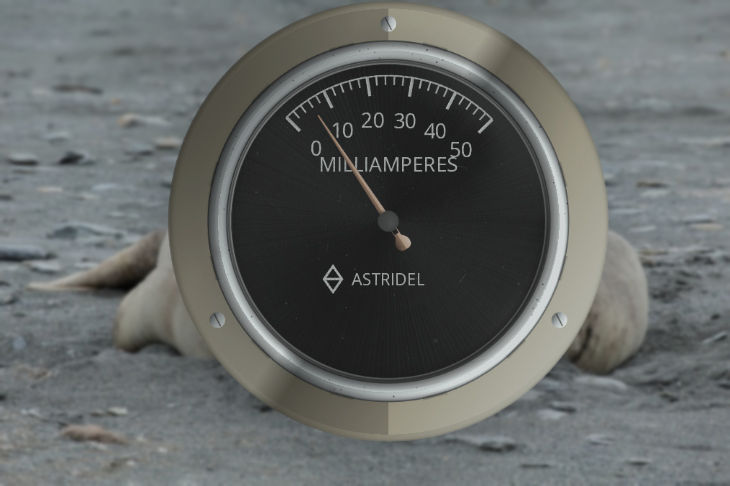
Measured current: mA 6
